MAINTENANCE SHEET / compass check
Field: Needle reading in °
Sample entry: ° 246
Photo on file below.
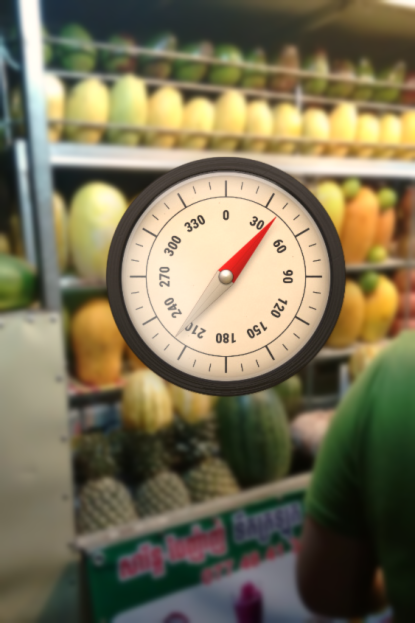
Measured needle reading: ° 40
